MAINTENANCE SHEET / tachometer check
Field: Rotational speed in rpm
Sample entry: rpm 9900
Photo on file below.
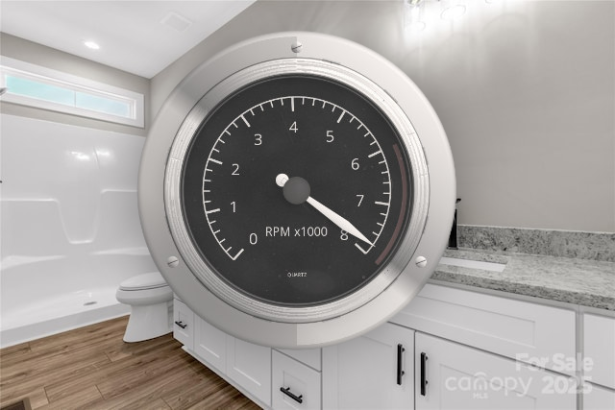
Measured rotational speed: rpm 7800
